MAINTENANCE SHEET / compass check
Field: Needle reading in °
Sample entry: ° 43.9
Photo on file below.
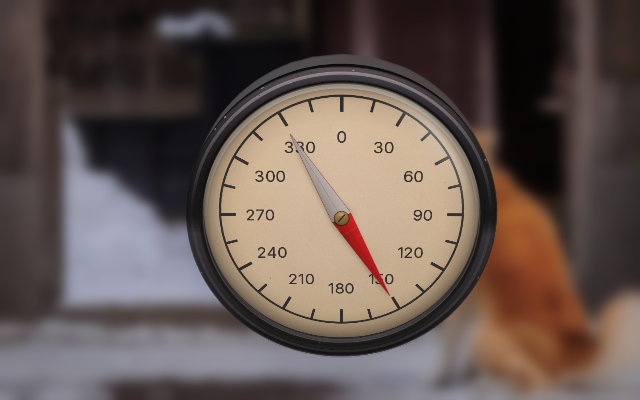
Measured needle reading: ° 150
